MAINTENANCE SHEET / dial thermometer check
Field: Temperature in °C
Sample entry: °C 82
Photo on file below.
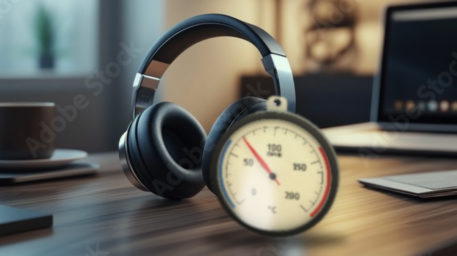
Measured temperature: °C 70
